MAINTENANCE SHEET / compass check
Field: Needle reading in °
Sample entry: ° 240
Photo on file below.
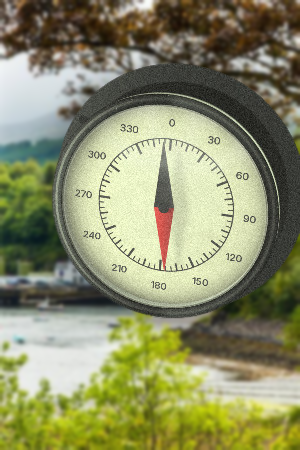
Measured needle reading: ° 175
